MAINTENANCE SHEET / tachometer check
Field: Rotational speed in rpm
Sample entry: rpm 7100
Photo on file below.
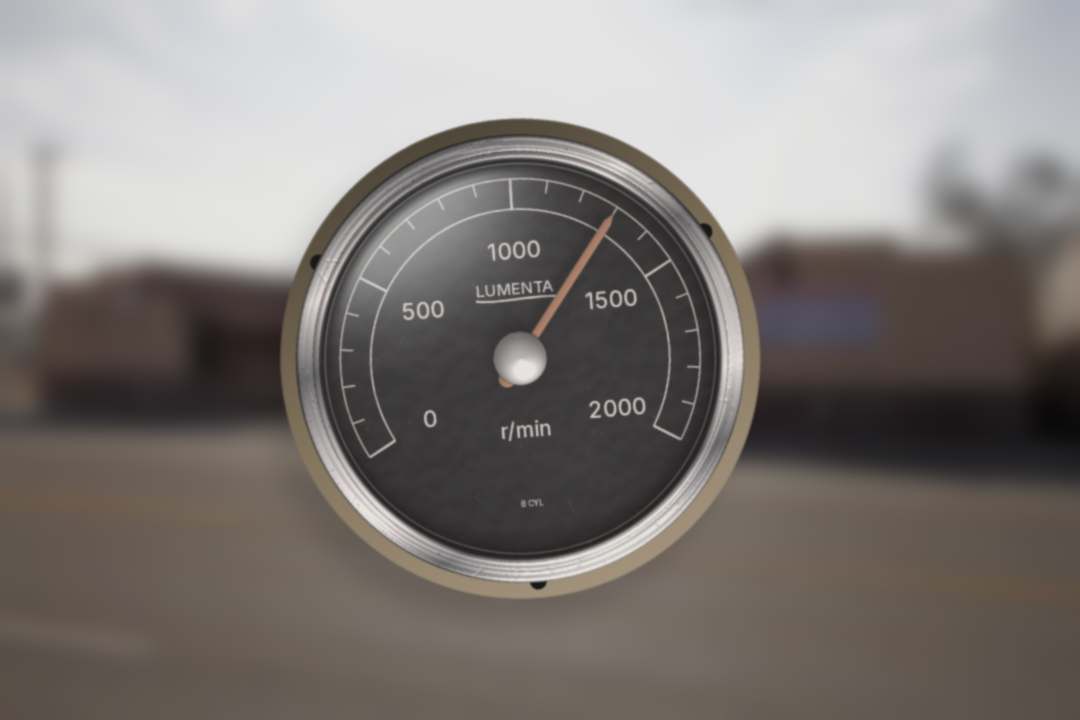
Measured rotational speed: rpm 1300
